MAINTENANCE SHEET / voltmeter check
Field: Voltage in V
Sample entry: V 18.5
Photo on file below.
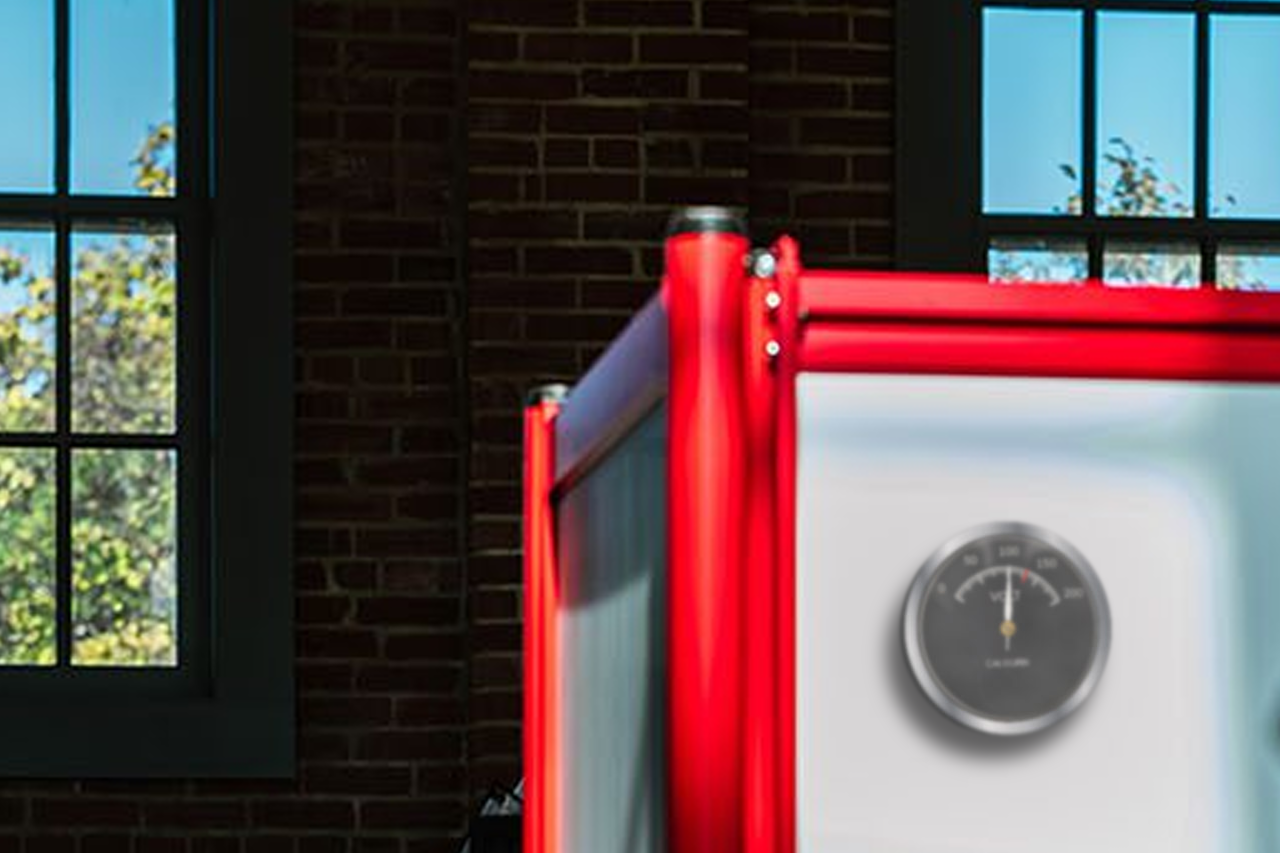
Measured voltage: V 100
